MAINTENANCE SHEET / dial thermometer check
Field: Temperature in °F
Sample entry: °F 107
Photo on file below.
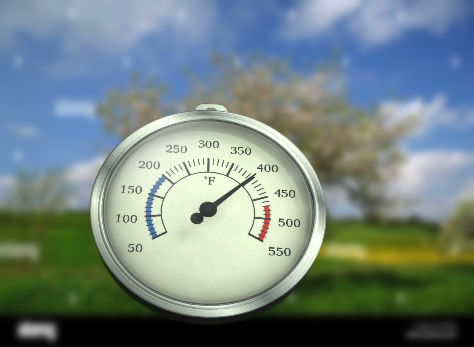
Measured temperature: °F 400
